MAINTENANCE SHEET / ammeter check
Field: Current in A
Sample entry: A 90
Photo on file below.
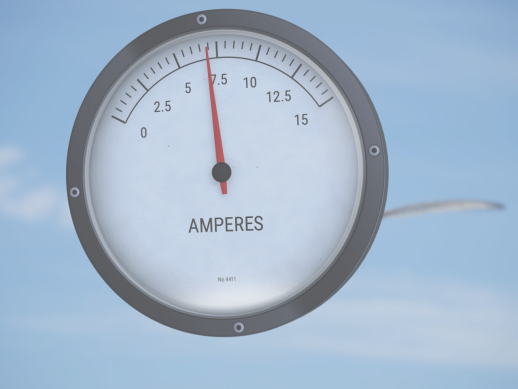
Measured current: A 7
